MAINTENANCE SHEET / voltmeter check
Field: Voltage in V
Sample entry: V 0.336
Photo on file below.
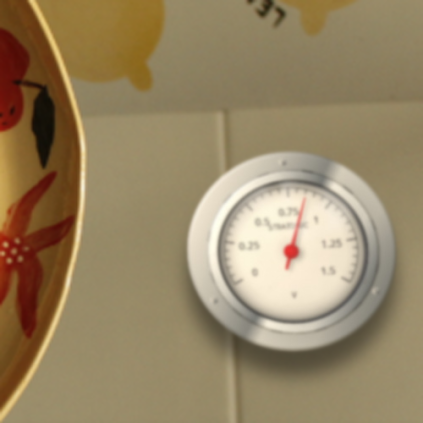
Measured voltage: V 0.85
